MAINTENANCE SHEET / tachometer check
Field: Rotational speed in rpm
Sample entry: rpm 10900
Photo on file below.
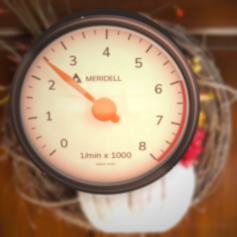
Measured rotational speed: rpm 2500
